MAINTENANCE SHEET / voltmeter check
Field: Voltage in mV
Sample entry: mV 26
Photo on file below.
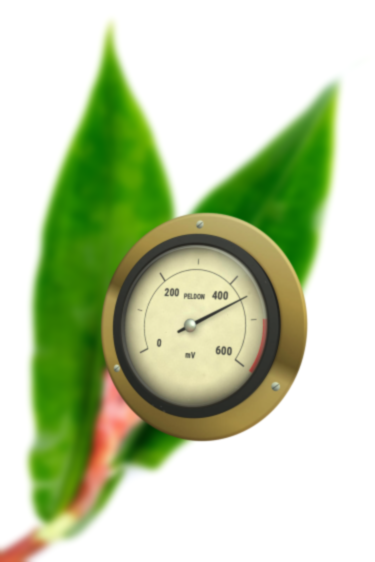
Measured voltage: mV 450
